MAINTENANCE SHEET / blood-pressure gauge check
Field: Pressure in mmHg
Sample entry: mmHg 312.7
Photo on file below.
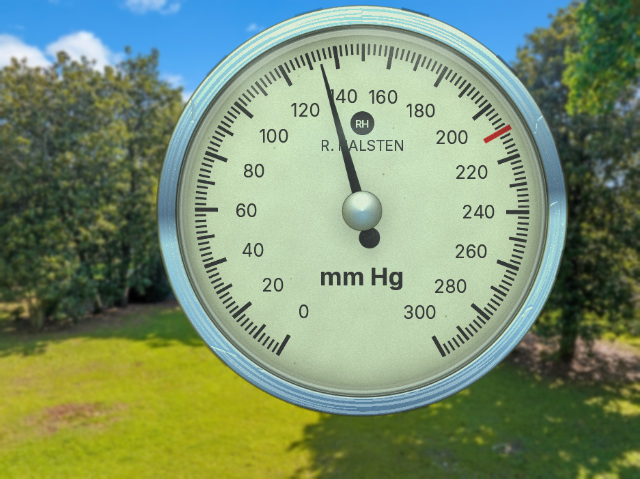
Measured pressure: mmHg 134
